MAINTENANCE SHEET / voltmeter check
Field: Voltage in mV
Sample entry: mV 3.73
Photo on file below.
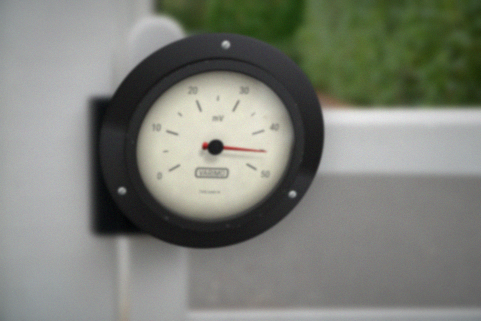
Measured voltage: mV 45
